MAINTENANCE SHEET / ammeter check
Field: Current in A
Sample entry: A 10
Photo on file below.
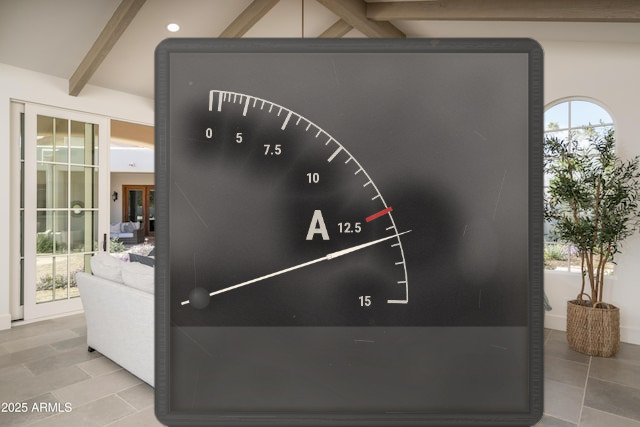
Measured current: A 13.25
